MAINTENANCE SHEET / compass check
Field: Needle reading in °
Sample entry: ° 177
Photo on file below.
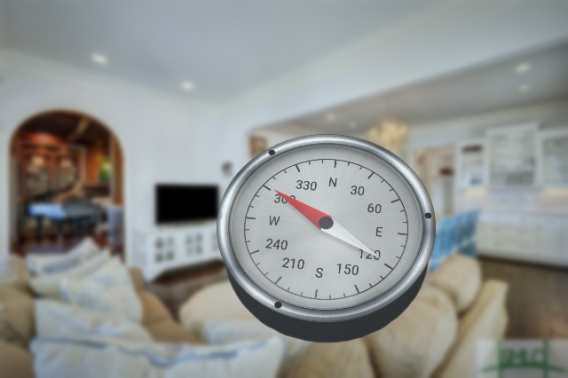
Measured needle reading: ° 300
